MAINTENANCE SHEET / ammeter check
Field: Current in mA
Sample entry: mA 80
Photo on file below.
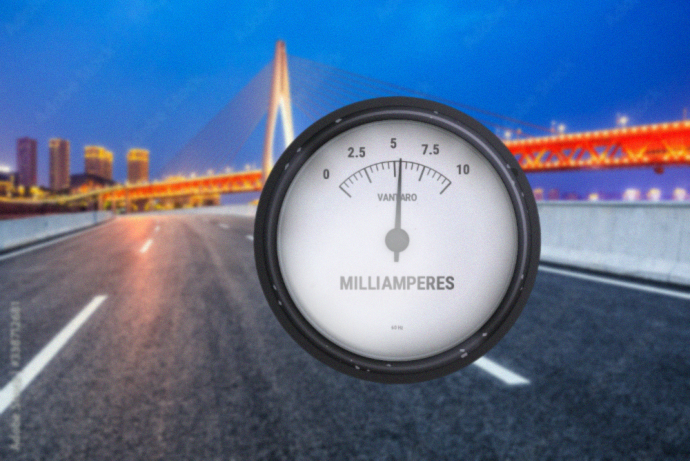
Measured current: mA 5.5
